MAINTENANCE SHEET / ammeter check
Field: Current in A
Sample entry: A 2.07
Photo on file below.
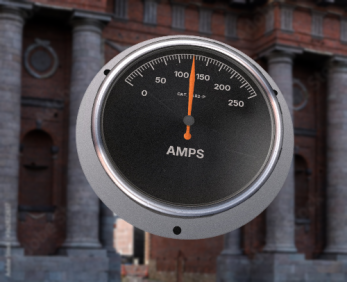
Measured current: A 125
